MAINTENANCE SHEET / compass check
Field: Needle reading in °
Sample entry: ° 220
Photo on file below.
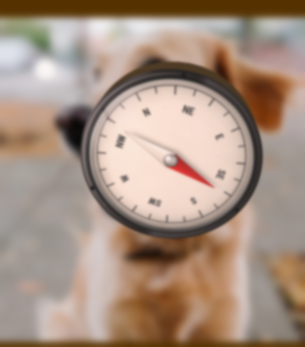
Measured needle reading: ° 150
